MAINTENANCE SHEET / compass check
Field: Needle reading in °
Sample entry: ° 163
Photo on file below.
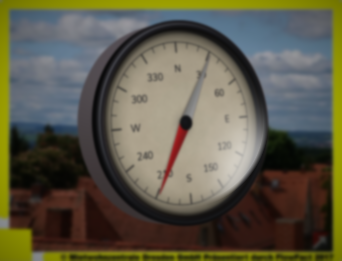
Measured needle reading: ° 210
